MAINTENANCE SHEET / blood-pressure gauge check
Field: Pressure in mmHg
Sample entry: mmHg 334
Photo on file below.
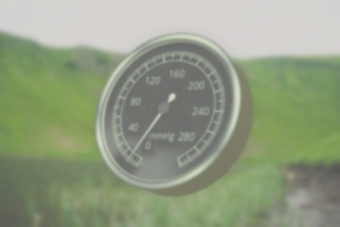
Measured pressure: mmHg 10
